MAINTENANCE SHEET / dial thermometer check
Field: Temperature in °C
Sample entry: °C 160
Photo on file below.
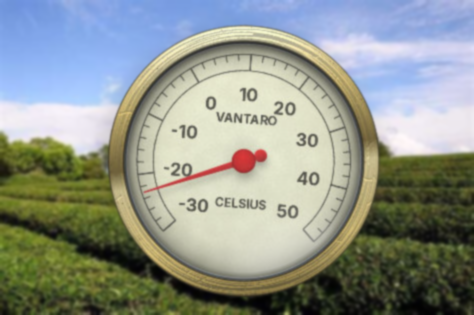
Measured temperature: °C -23
